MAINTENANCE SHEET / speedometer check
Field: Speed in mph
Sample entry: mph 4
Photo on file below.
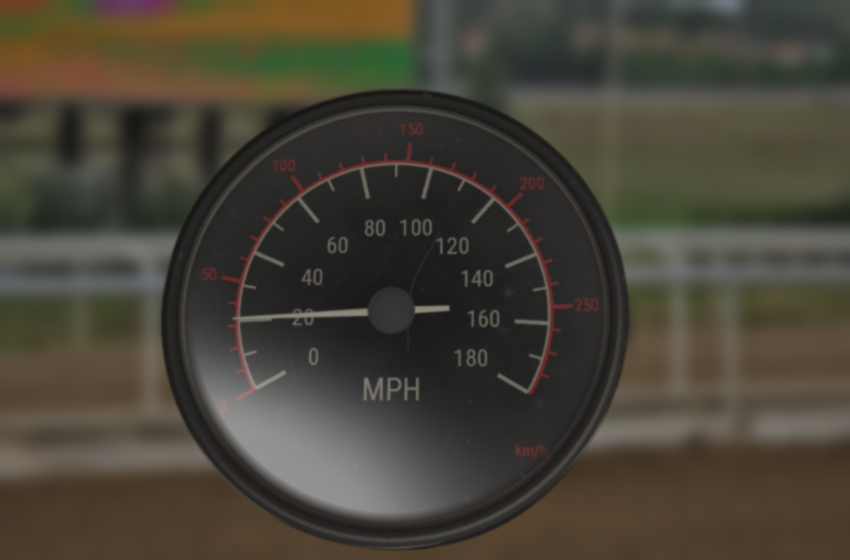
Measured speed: mph 20
